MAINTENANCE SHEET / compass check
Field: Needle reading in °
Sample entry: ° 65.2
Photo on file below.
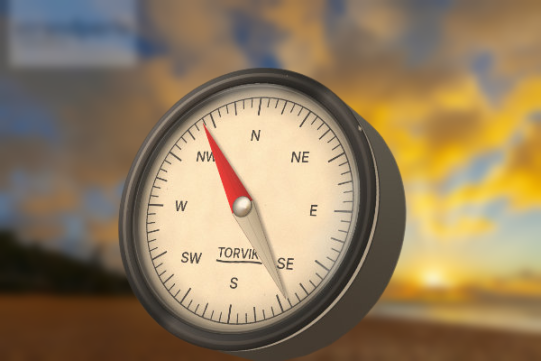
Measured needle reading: ° 325
